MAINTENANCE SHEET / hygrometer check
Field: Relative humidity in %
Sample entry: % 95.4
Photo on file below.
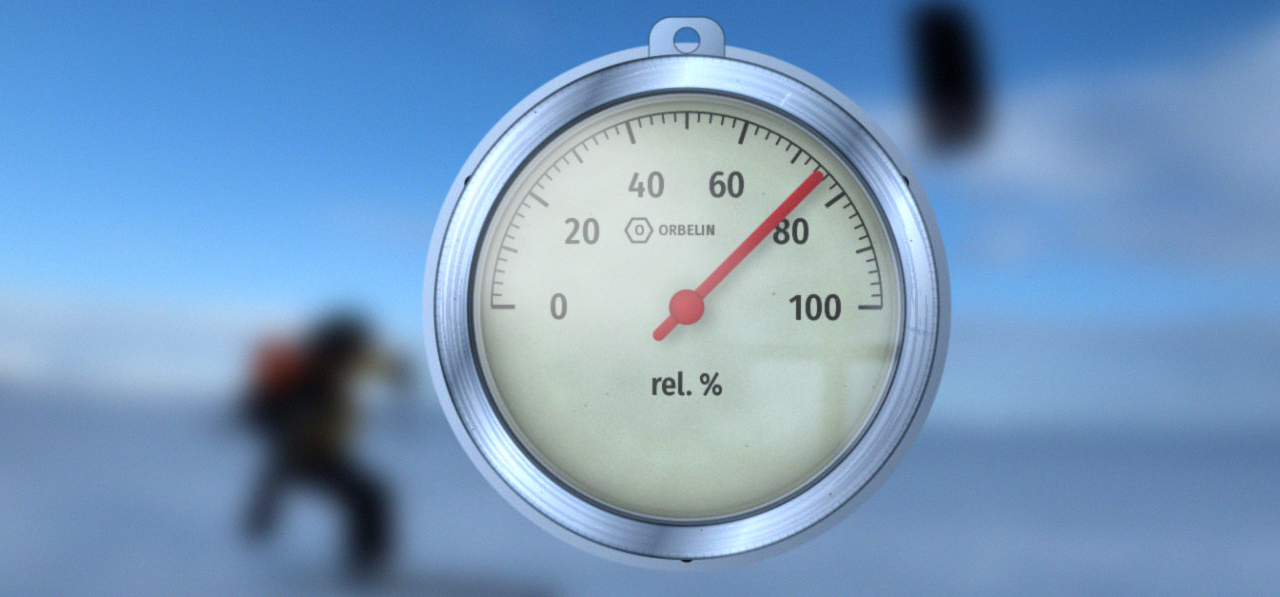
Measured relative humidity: % 75
